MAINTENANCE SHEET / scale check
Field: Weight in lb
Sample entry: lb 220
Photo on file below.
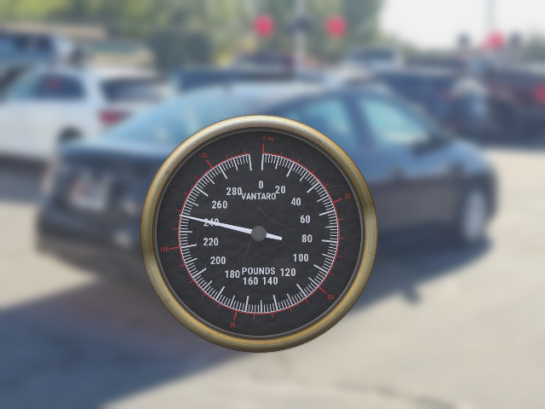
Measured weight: lb 240
